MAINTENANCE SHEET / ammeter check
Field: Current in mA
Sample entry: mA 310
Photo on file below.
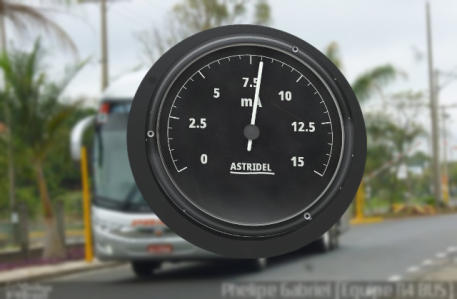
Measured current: mA 8
